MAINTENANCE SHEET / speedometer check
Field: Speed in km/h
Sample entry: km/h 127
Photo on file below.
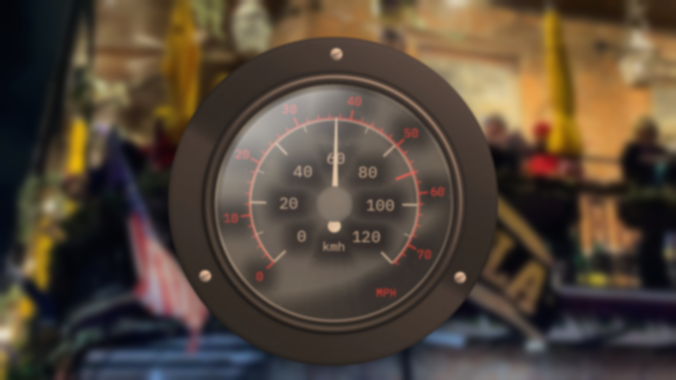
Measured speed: km/h 60
